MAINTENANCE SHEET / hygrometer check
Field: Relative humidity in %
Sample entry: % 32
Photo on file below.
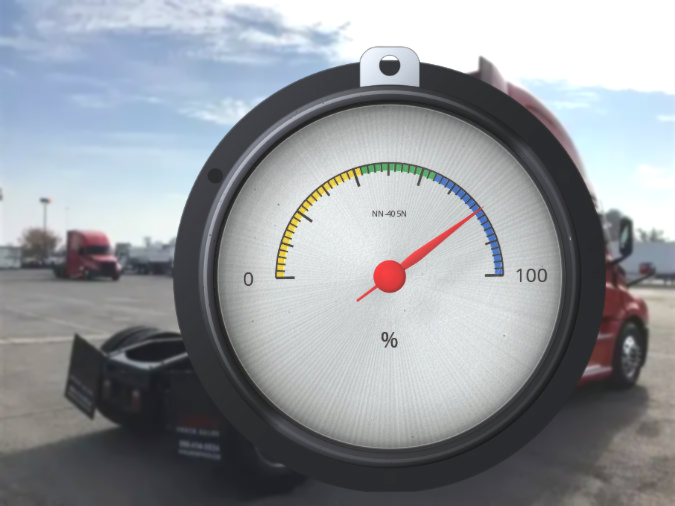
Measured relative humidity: % 80
